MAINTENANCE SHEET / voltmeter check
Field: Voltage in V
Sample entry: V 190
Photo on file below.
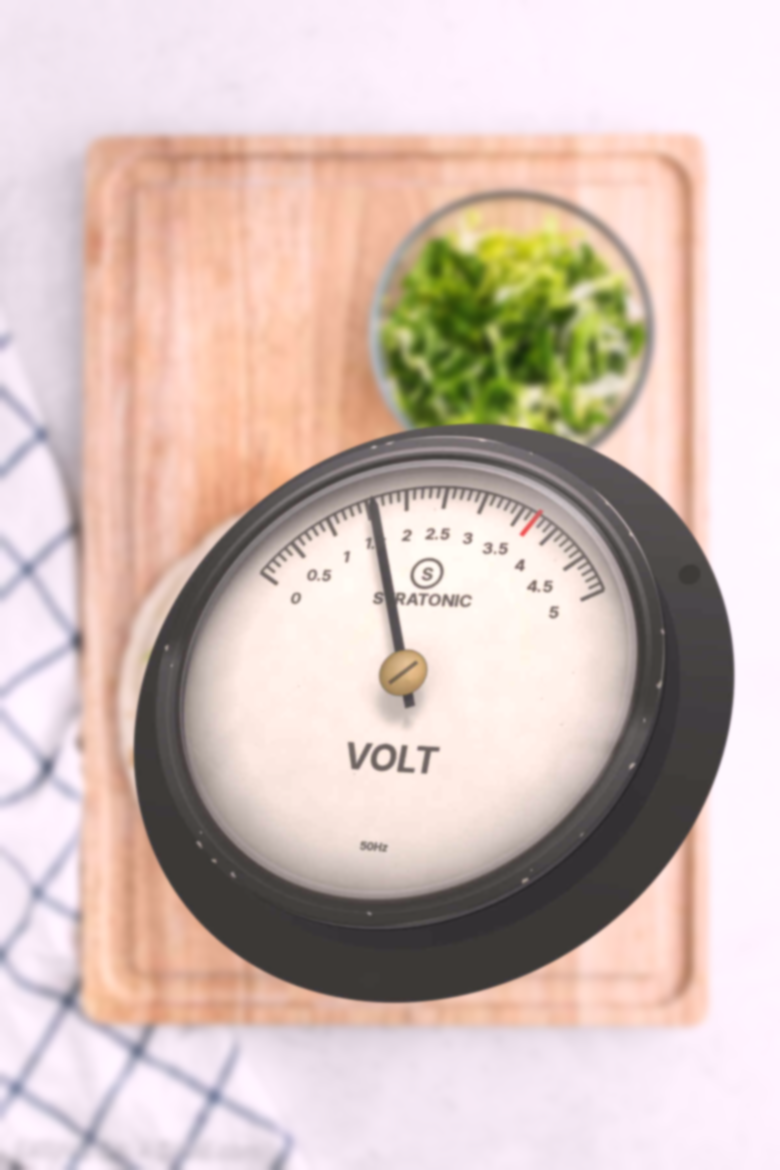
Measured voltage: V 1.6
